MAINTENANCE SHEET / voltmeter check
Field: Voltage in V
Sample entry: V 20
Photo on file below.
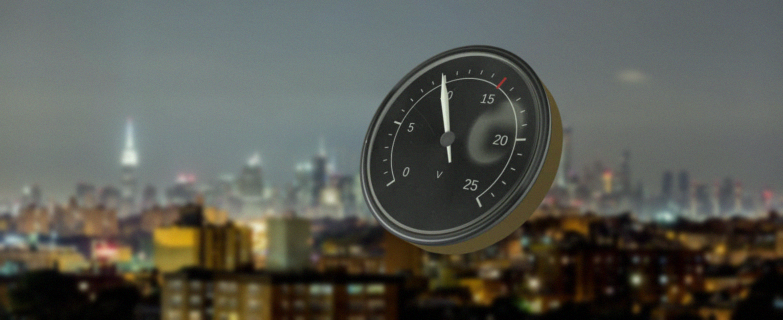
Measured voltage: V 10
